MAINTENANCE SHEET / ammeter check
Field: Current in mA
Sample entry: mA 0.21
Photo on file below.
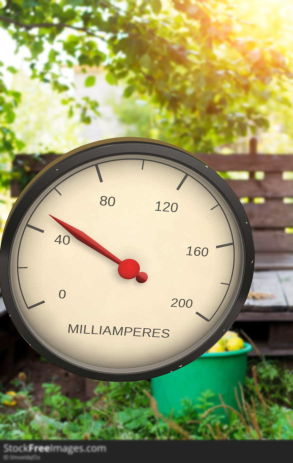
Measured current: mA 50
